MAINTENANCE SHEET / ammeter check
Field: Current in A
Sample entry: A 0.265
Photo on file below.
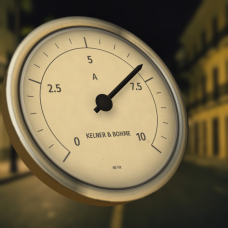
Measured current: A 7
